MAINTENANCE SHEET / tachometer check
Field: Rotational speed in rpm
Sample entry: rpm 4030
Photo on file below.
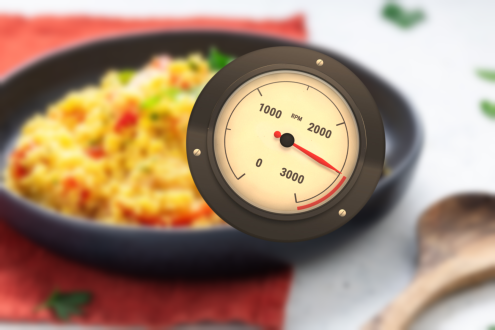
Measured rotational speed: rpm 2500
